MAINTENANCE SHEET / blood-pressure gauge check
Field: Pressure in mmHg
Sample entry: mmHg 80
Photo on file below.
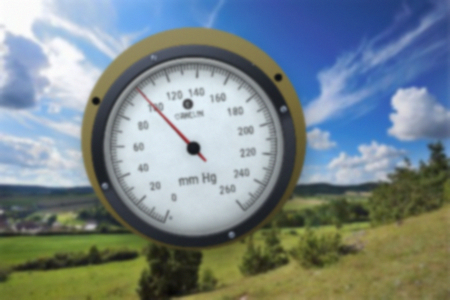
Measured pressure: mmHg 100
